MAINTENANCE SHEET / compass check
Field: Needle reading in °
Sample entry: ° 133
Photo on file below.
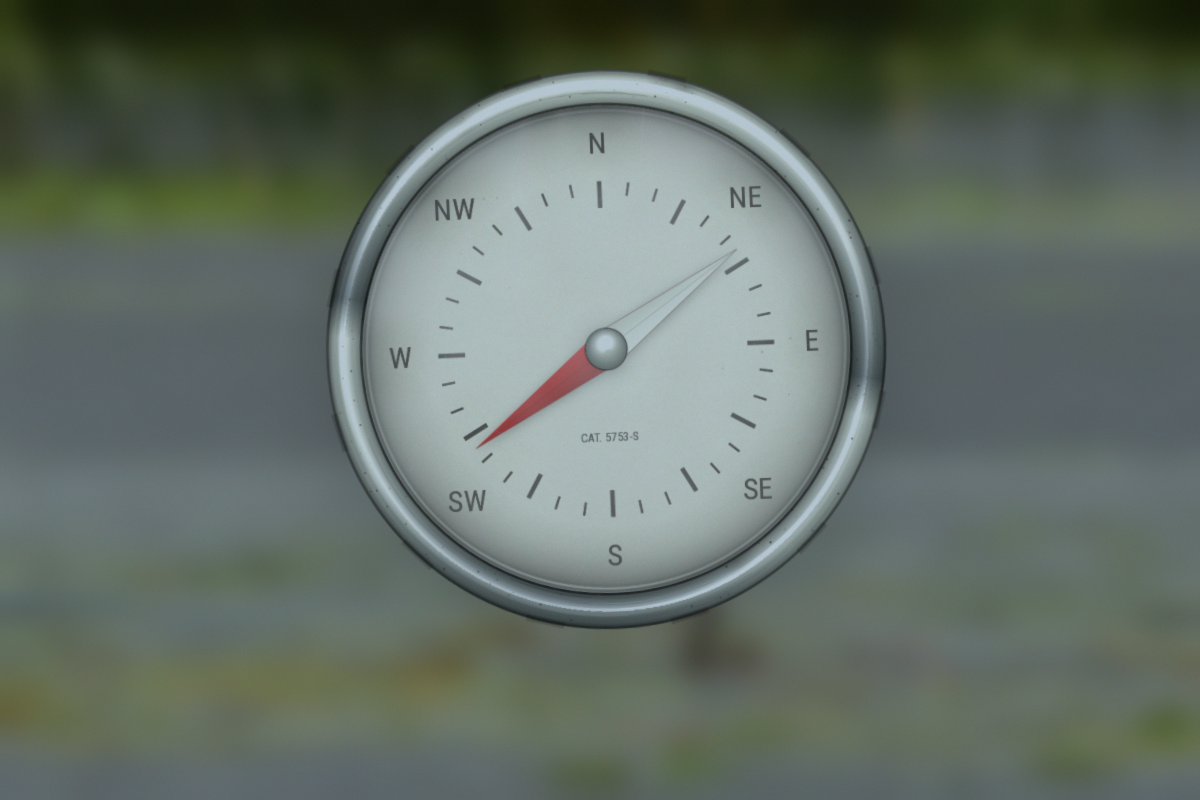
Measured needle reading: ° 235
